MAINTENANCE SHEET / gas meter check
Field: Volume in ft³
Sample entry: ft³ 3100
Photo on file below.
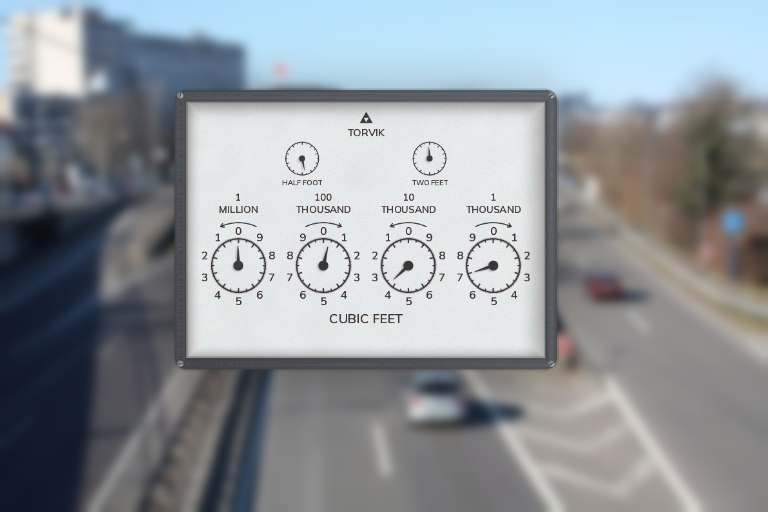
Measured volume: ft³ 3700
